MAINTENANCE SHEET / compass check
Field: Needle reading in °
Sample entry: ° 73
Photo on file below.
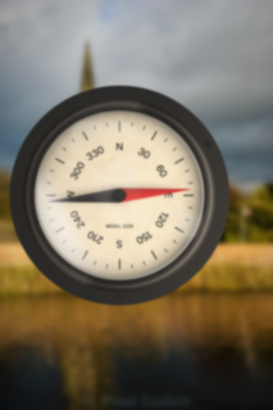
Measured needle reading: ° 85
